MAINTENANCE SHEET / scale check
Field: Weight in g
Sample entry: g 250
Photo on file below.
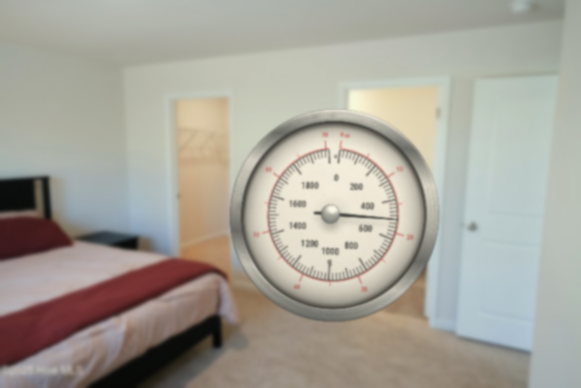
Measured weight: g 500
